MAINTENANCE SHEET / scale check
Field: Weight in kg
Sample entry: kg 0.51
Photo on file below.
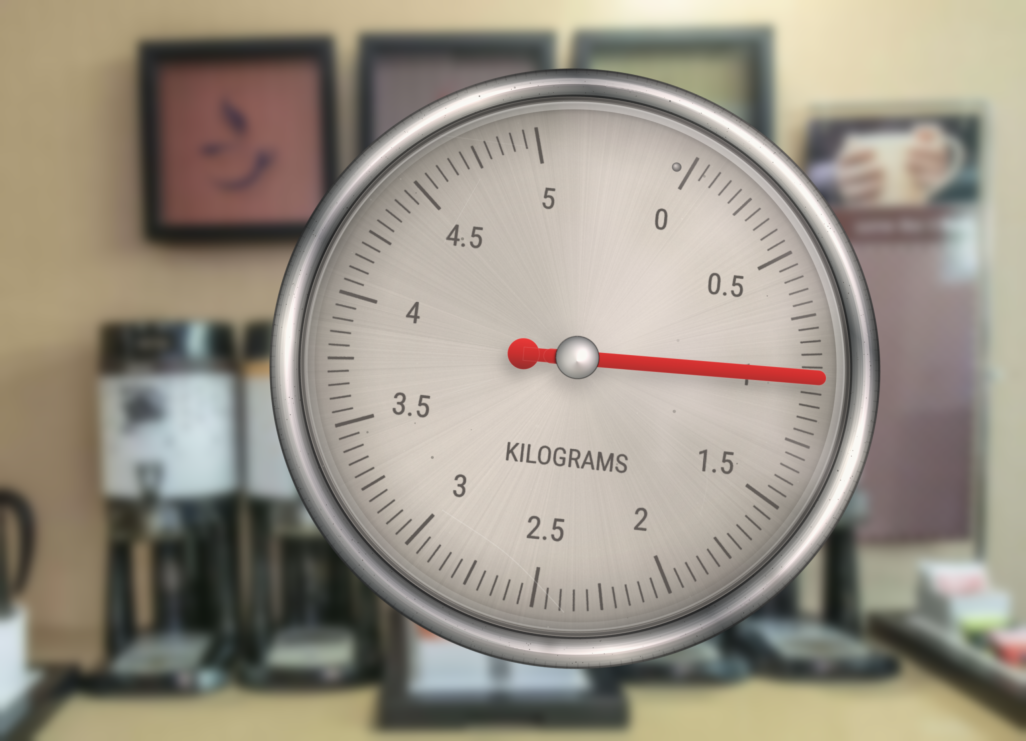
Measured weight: kg 1
